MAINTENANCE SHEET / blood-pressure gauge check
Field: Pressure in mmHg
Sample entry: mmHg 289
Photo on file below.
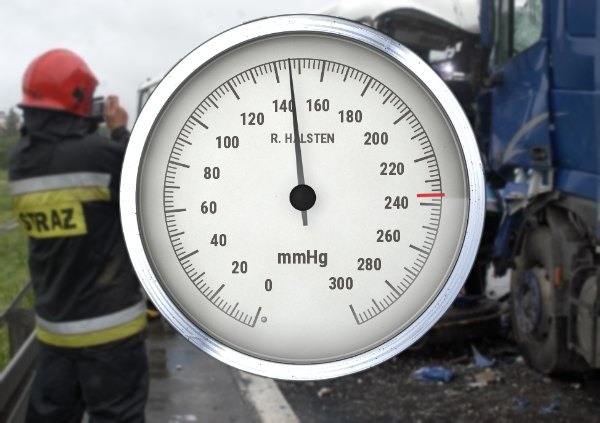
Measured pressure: mmHg 146
